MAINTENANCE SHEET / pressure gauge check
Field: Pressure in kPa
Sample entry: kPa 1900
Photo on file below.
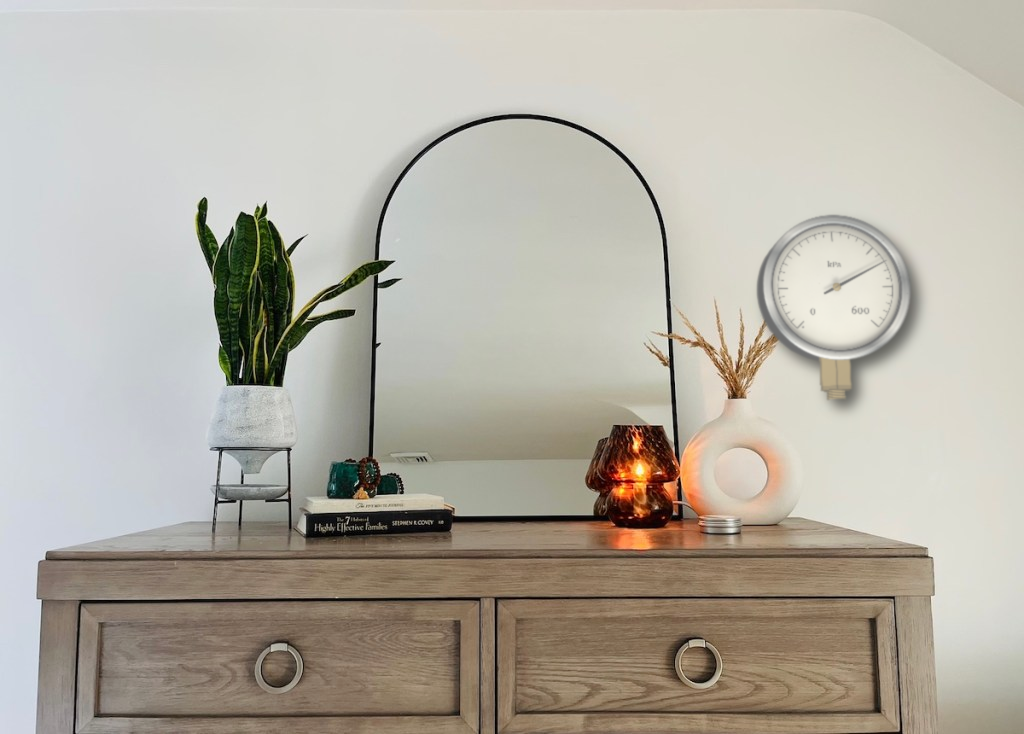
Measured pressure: kPa 440
